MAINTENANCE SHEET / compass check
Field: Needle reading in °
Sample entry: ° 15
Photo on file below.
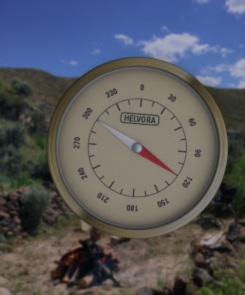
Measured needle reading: ° 120
